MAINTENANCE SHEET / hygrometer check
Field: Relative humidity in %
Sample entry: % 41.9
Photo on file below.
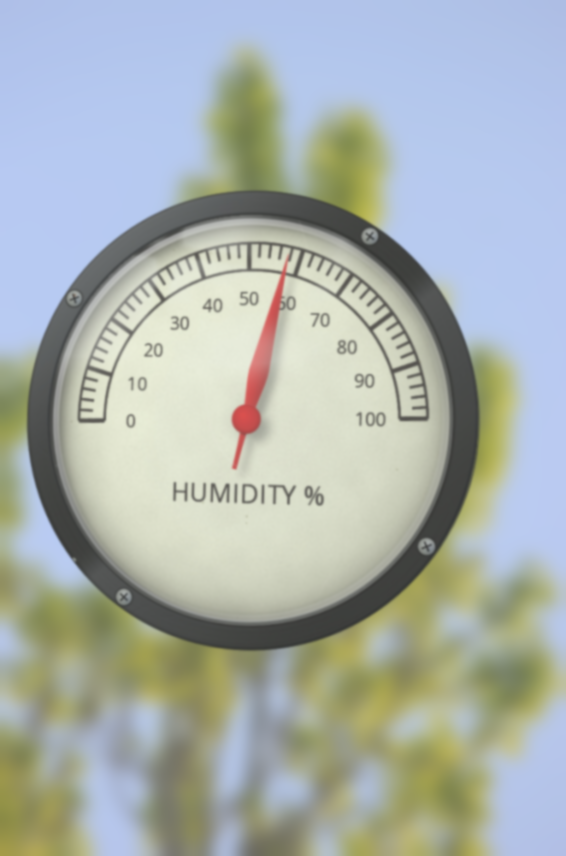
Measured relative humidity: % 58
